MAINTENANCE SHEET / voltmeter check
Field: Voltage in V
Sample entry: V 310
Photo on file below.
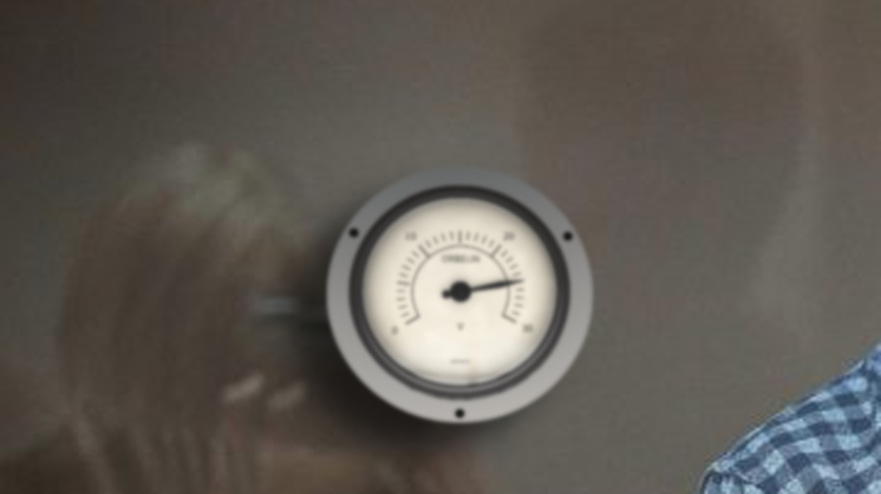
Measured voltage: V 25
